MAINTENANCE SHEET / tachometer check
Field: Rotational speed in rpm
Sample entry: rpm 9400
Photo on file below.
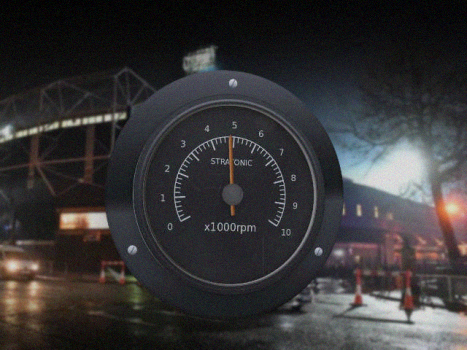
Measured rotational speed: rpm 4800
